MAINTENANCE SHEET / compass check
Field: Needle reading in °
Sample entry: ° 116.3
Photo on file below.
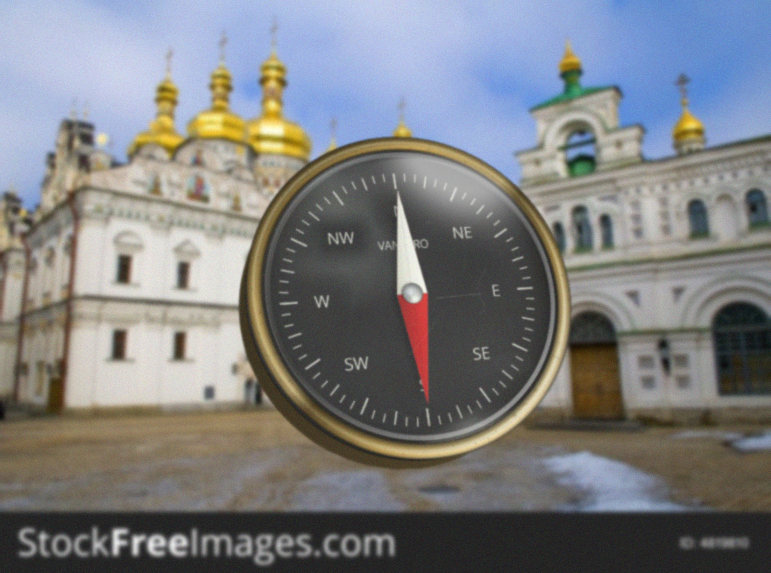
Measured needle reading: ° 180
